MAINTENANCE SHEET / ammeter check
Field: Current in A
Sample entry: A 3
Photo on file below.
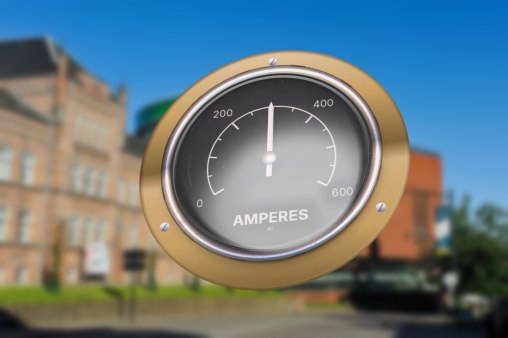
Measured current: A 300
